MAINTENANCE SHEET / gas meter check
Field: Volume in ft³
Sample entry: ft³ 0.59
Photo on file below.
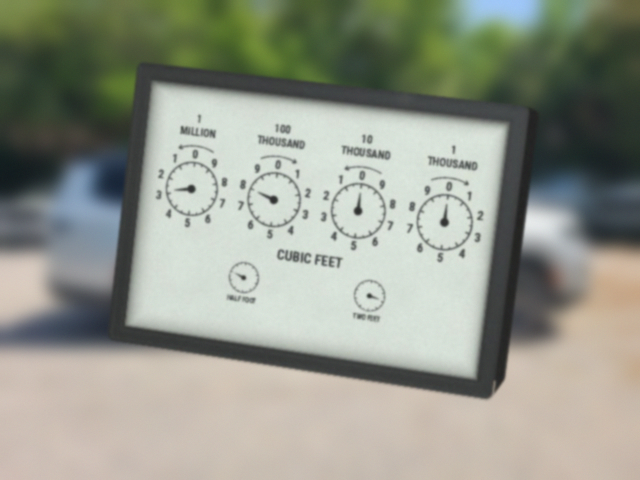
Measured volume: ft³ 280000
